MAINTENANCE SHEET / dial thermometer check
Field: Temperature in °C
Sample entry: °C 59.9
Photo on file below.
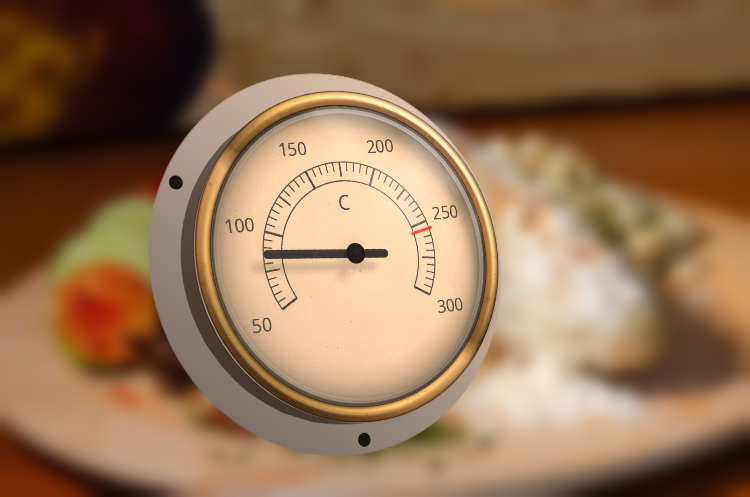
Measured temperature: °C 85
